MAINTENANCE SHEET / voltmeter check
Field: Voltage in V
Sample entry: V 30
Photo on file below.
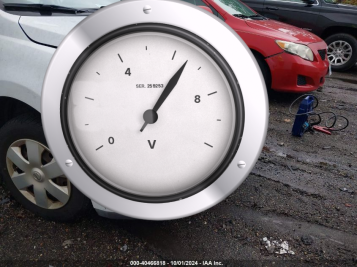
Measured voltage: V 6.5
